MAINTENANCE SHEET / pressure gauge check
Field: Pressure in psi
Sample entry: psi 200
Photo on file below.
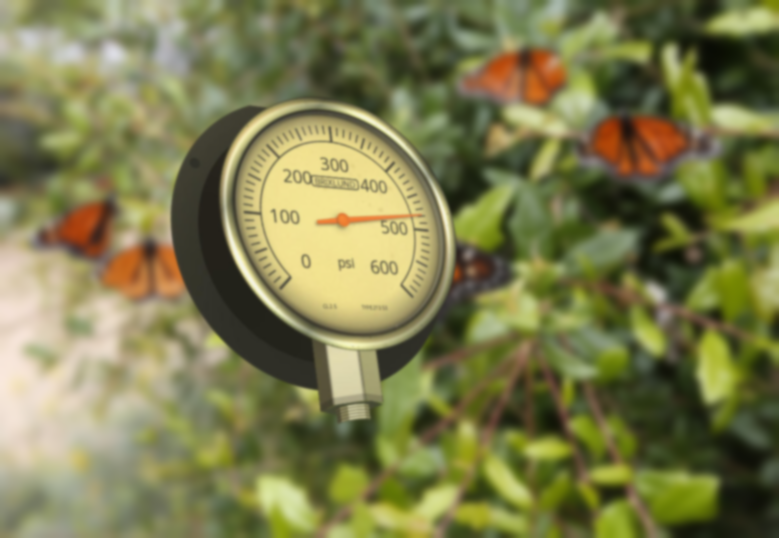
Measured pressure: psi 480
